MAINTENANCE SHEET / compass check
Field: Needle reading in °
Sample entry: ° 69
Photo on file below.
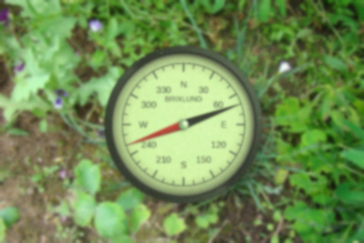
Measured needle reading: ° 250
